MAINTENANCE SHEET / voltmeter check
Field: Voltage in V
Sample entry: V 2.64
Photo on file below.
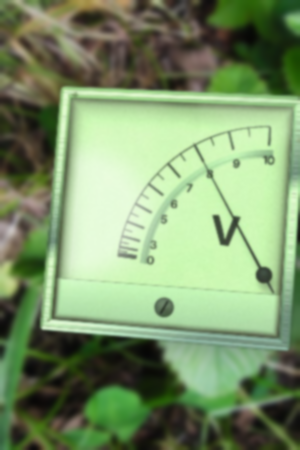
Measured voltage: V 8
